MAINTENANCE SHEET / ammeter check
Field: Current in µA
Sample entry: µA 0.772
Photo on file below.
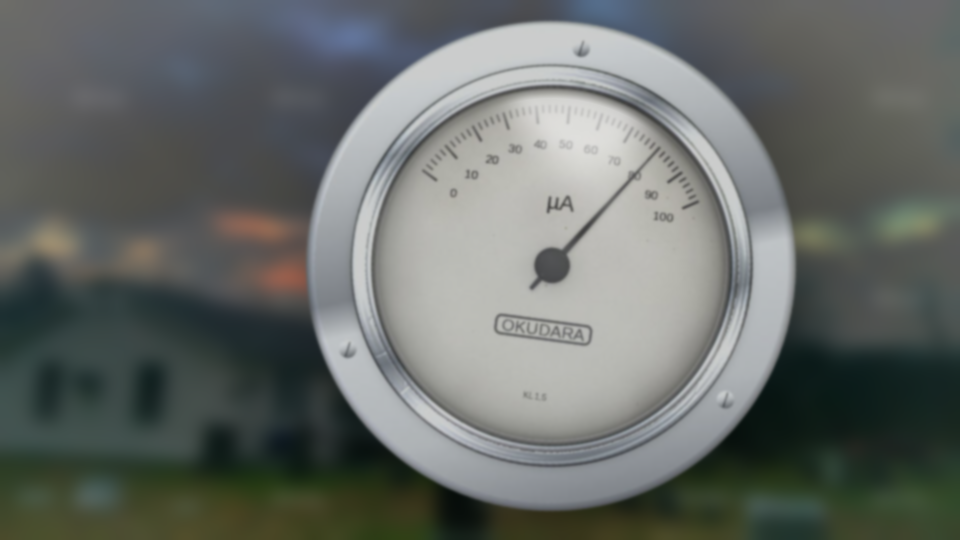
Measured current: µA 80
